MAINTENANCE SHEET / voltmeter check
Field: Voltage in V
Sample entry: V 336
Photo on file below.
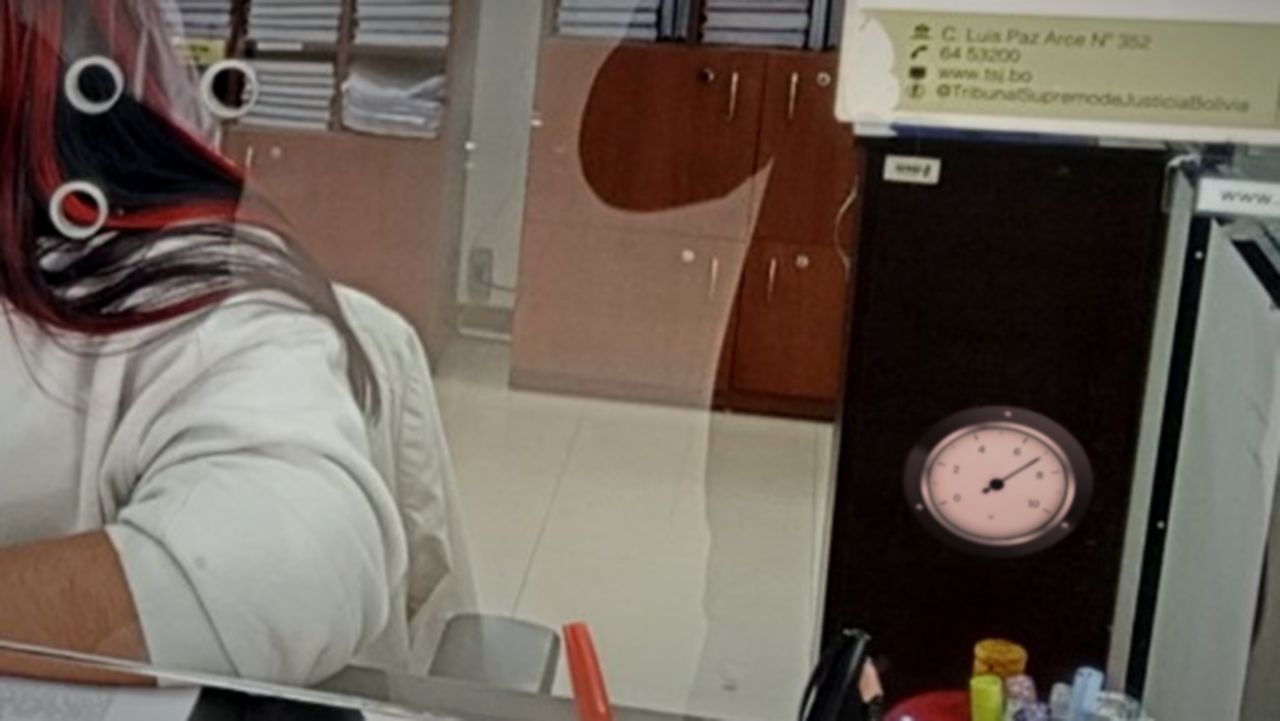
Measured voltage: V 7
